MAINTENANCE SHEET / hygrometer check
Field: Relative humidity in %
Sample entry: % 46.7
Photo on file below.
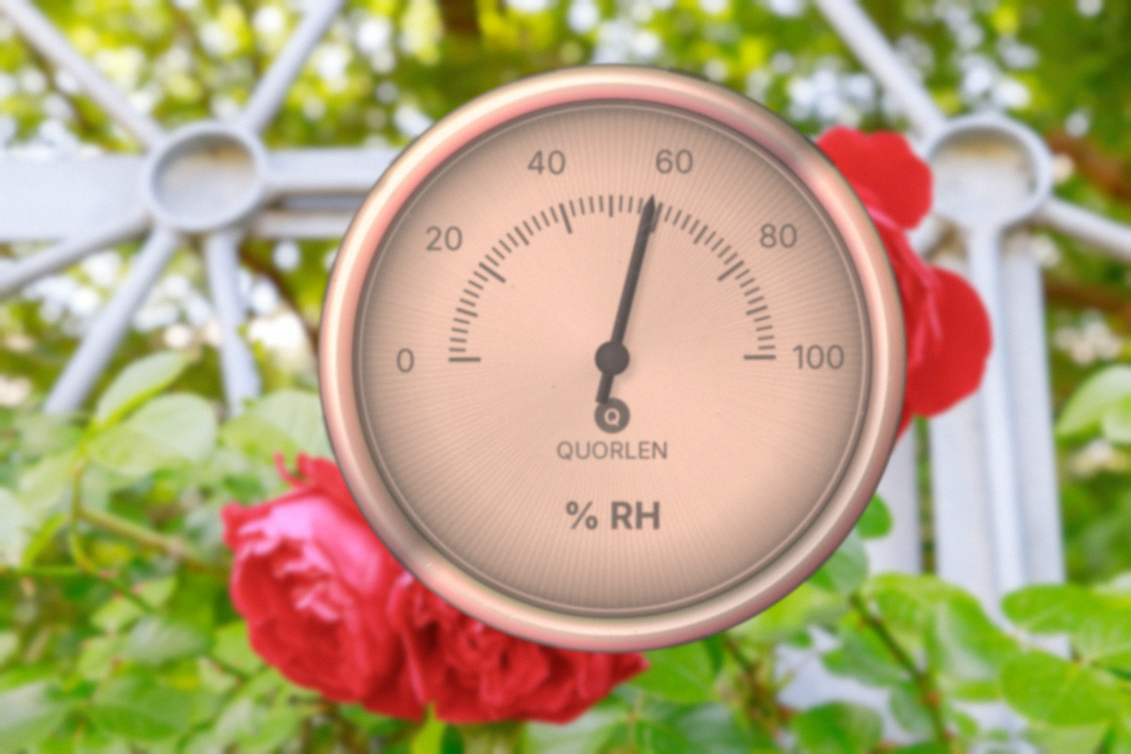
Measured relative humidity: % 58
